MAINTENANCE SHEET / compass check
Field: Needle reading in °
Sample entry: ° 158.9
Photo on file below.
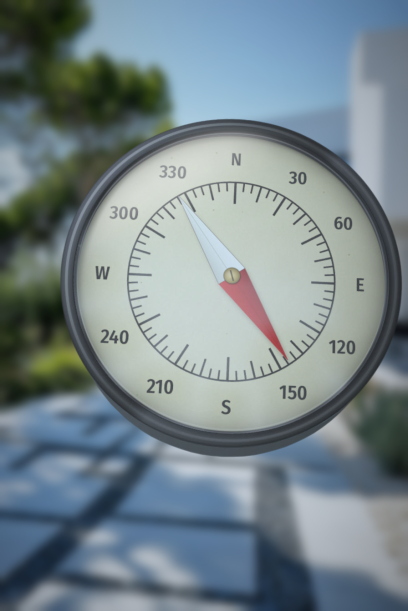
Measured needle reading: ° 145
